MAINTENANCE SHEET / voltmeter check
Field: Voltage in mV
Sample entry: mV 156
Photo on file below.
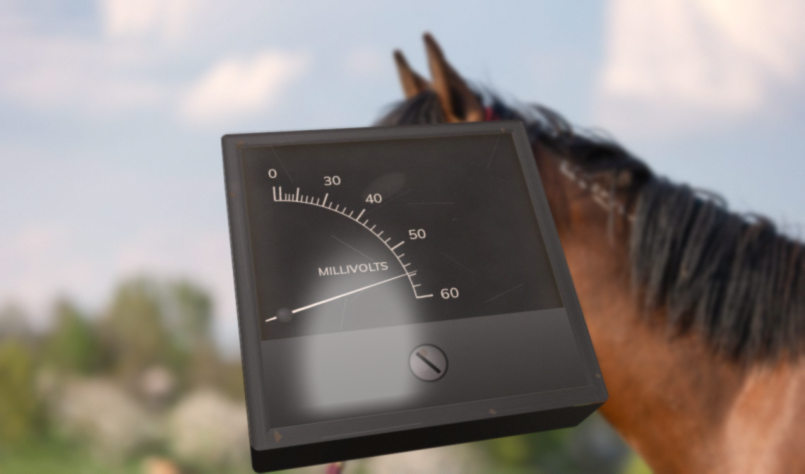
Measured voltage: mV 56
